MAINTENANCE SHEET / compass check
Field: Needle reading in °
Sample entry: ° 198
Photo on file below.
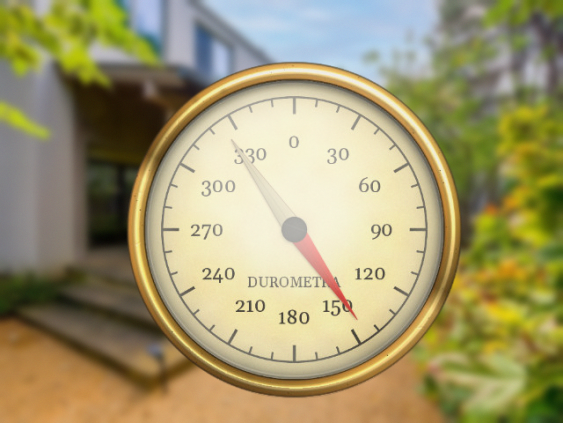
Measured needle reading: ° 145
